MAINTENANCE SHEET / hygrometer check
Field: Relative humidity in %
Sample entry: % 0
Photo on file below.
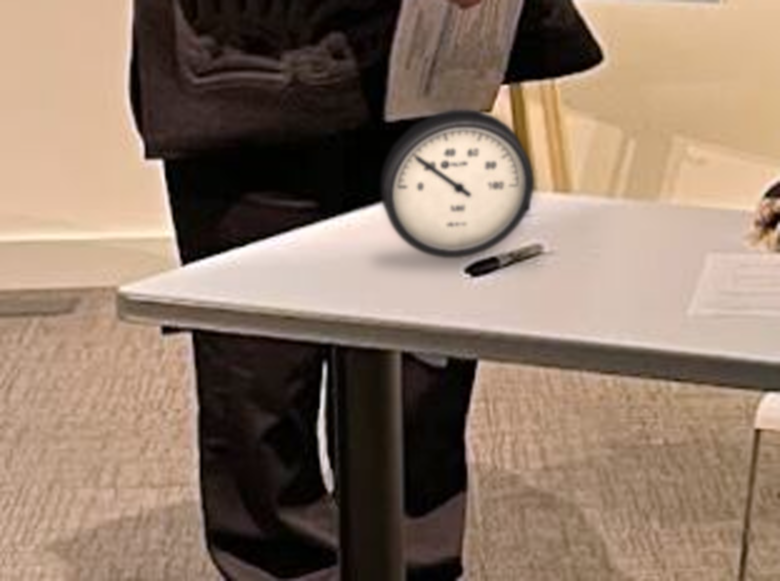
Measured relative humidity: % 20
